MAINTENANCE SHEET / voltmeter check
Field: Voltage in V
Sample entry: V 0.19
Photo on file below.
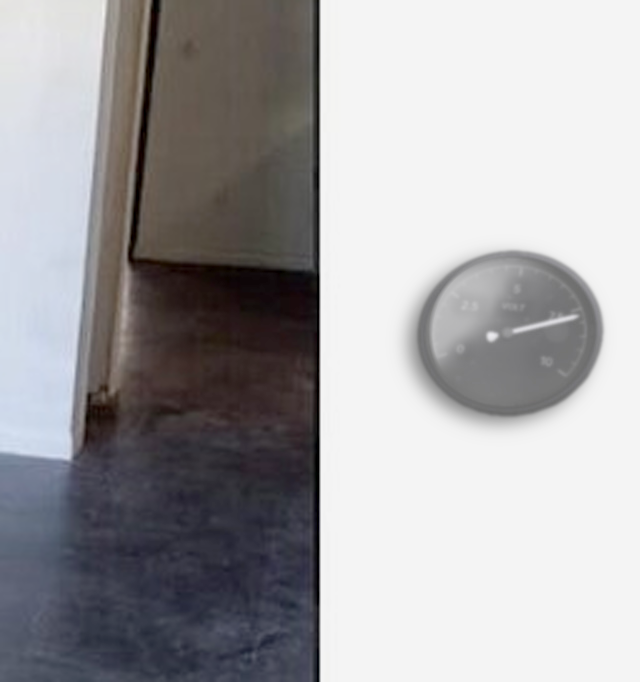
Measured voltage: V 7.75
